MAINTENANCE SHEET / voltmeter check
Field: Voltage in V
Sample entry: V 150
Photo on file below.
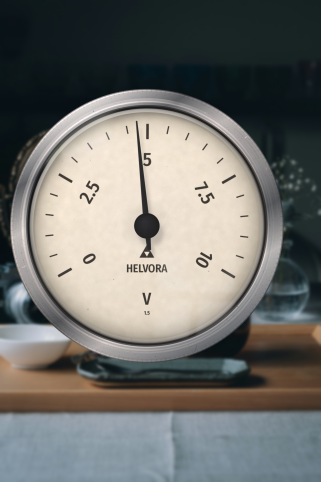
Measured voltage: V 4.75
